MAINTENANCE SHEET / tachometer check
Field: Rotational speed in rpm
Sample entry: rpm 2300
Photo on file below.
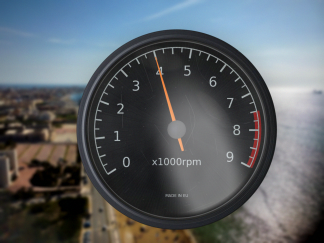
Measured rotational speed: rpm 4000
